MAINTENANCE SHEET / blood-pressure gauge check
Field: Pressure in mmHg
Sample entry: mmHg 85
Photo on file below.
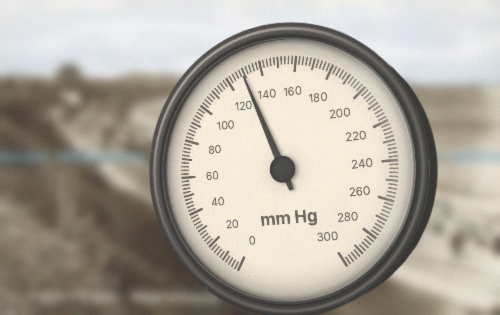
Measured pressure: mmHg 130
